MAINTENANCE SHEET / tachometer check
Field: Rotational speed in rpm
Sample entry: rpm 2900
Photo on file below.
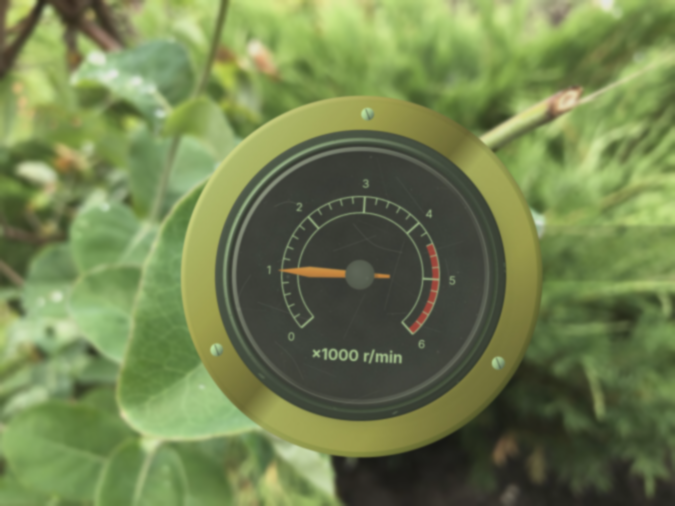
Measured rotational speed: rpm 1000
